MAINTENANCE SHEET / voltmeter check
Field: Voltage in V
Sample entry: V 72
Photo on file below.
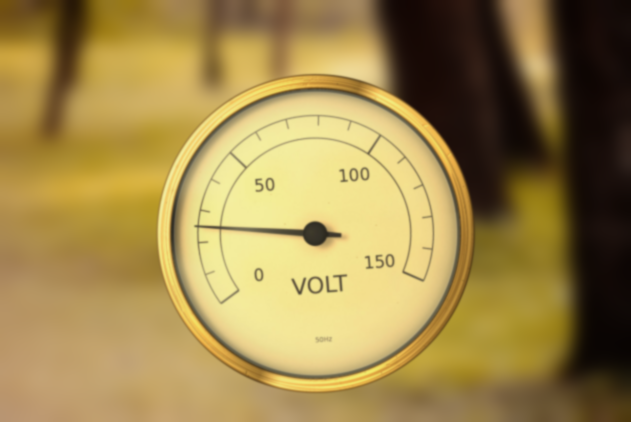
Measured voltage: V 25
